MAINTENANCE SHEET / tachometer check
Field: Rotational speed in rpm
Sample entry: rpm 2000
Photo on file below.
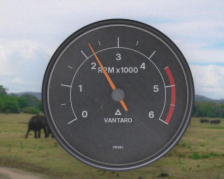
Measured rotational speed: rpm 2250
